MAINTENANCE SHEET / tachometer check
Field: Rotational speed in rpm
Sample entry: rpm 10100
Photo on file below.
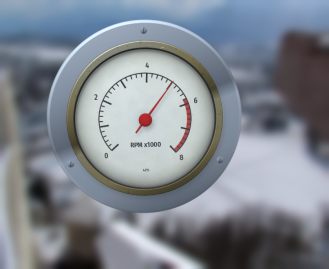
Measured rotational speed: rpm 5000
